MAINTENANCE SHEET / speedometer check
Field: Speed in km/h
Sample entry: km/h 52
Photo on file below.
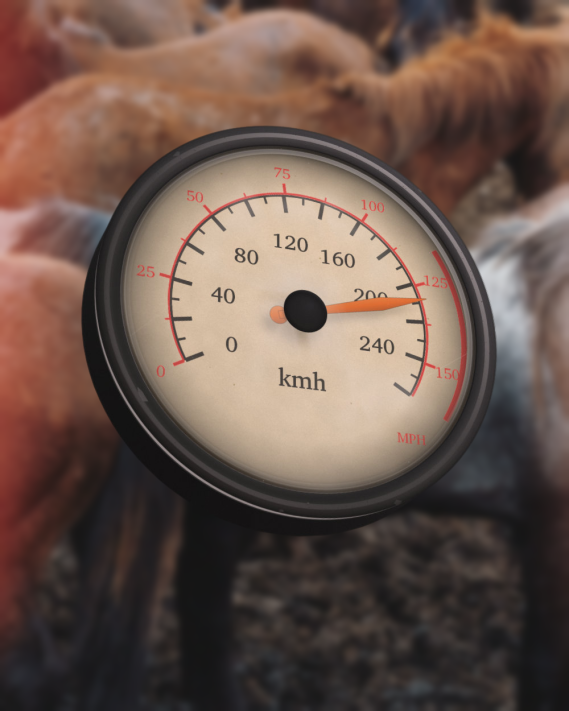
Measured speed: km/h 210
